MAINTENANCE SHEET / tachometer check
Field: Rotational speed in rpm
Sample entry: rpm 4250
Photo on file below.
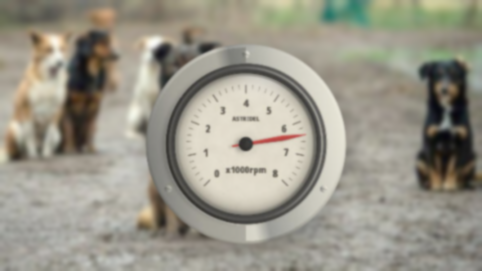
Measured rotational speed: rpm 6400
